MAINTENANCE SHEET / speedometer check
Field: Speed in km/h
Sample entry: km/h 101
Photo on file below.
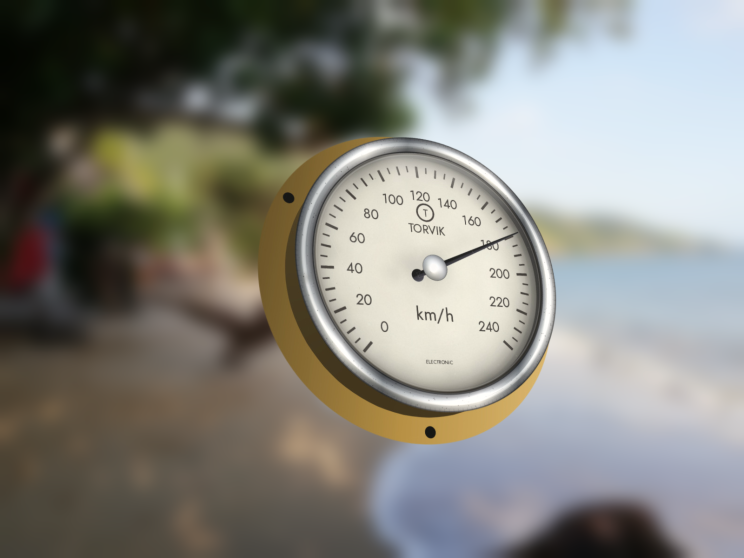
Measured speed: km/h 180
